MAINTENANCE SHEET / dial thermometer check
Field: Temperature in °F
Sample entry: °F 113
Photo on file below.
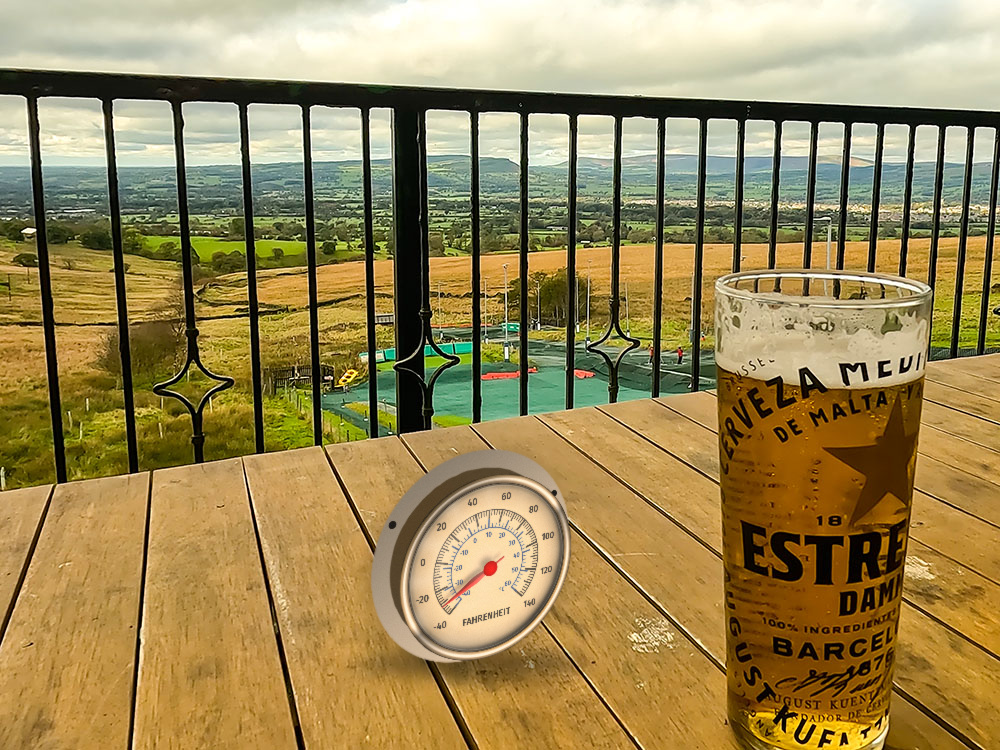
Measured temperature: °F -30
